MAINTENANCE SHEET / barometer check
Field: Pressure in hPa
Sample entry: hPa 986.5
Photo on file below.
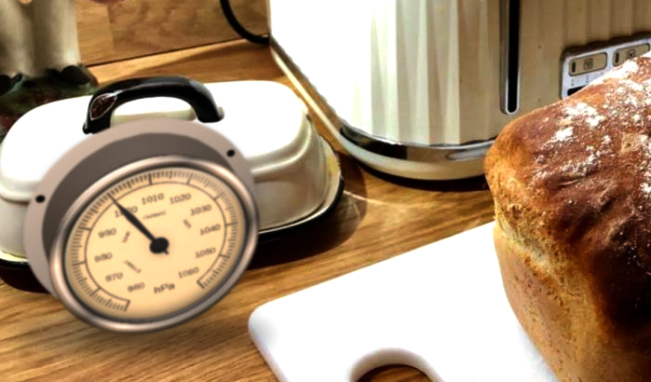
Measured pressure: hPa 1000
